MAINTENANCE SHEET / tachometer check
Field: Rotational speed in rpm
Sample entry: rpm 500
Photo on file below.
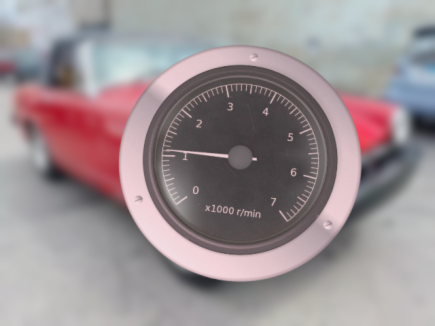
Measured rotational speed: rpm 1100
